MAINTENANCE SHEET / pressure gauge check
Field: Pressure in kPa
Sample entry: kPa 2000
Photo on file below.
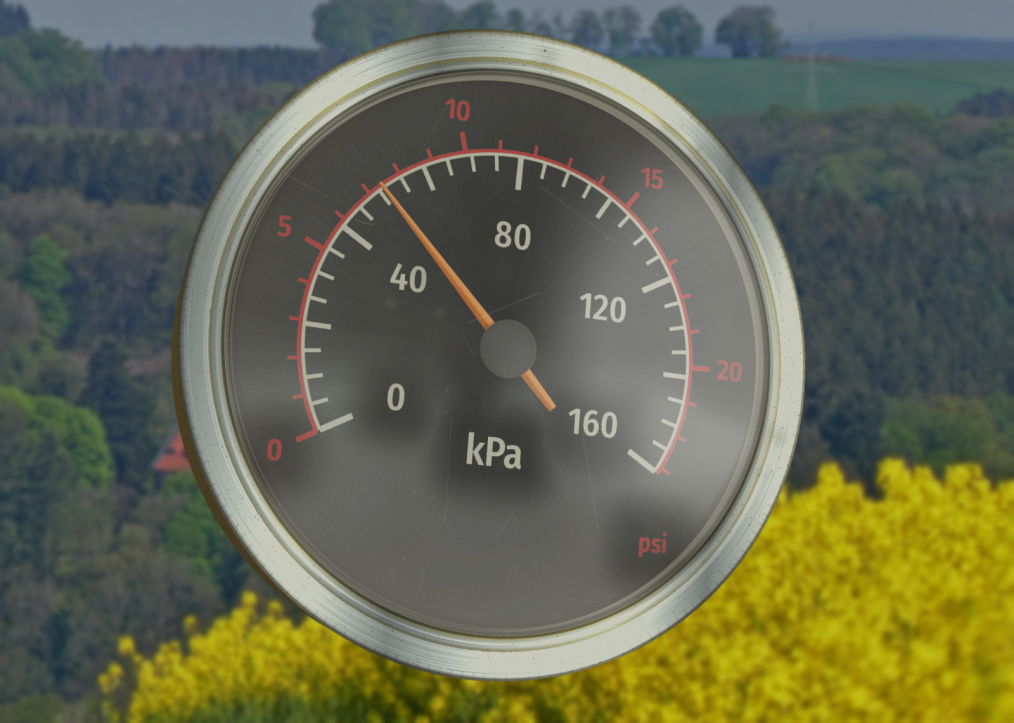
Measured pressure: kPa 50
